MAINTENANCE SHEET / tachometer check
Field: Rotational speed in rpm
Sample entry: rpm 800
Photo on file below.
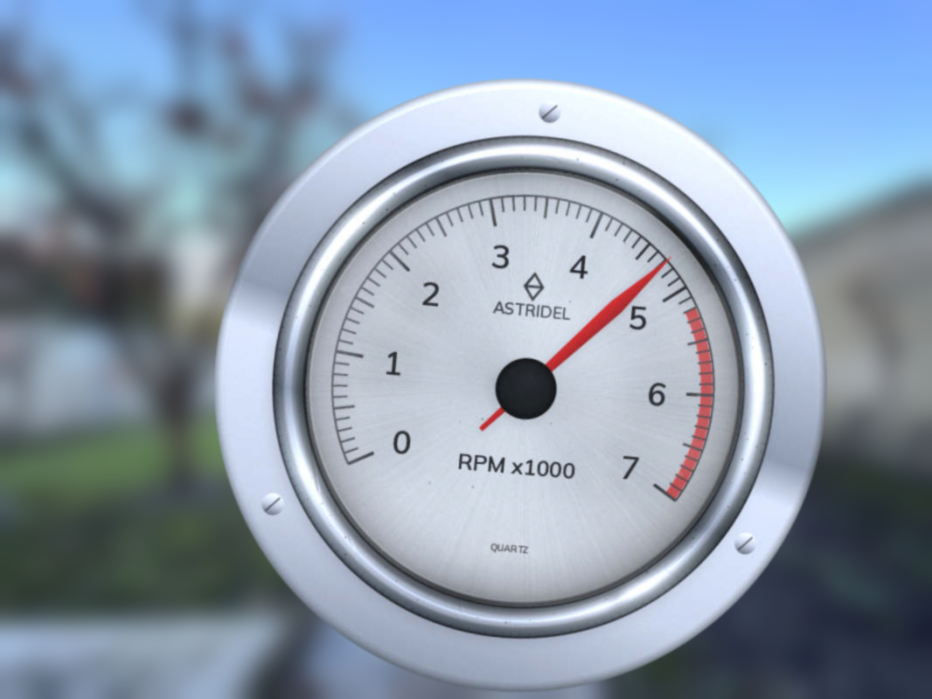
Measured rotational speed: rpm 4700
